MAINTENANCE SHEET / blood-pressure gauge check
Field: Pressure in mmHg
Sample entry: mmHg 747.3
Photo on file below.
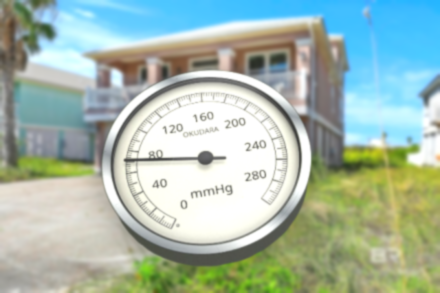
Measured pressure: mmHg 70
